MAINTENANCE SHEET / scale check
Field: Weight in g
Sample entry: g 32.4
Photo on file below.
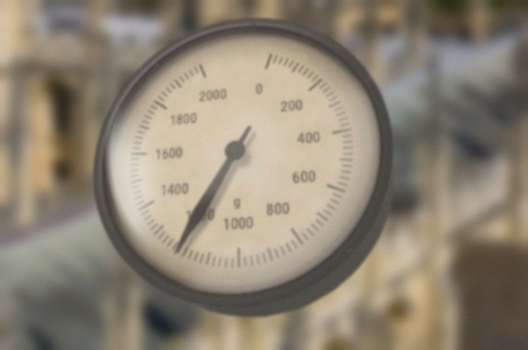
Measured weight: g 1200
